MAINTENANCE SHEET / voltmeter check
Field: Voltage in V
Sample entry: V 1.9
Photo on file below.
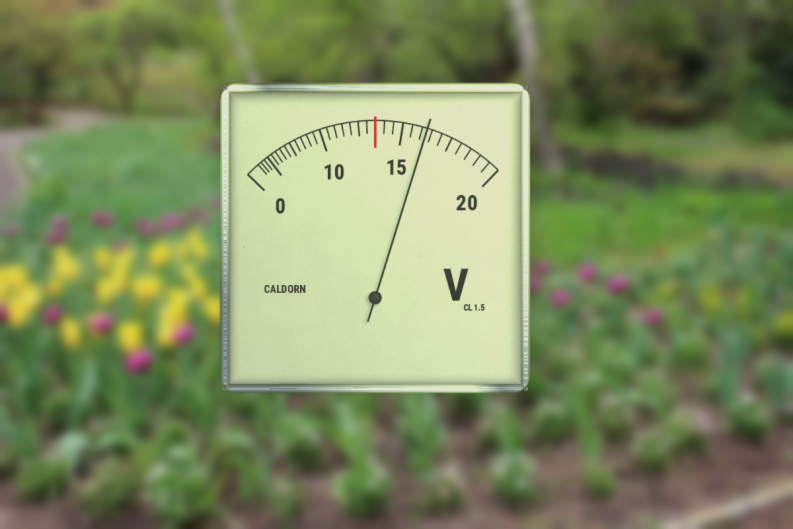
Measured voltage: V 16.25
